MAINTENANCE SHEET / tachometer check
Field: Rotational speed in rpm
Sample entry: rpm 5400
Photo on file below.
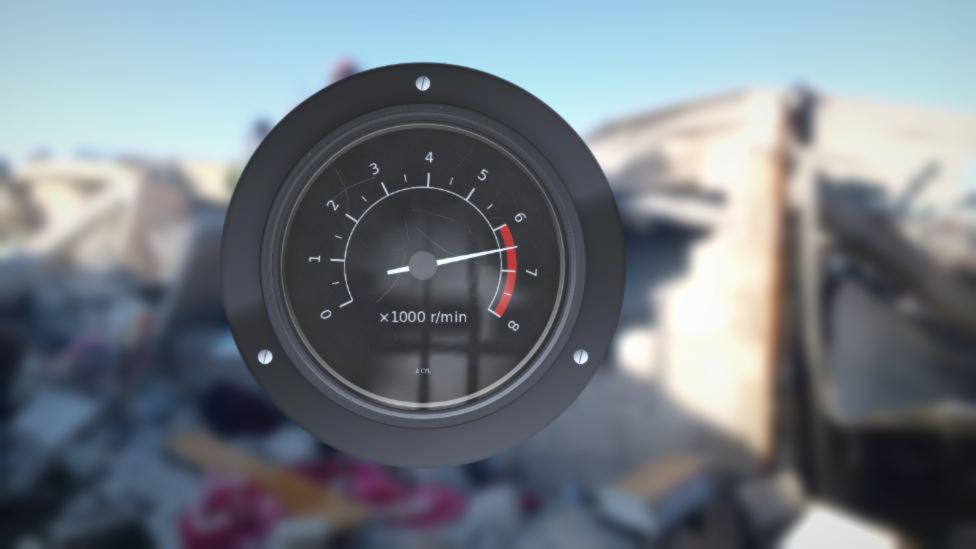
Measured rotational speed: rpm 6500
